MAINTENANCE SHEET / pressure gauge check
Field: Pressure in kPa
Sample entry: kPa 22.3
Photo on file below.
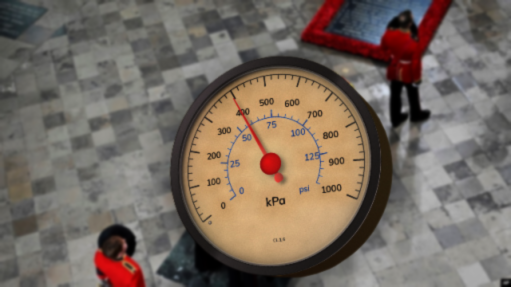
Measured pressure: kPa 400
